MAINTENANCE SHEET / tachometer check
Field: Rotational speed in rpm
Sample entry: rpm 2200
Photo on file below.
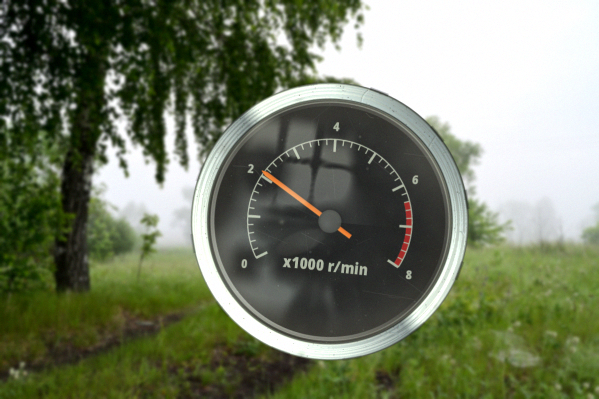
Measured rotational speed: rpm 2100
